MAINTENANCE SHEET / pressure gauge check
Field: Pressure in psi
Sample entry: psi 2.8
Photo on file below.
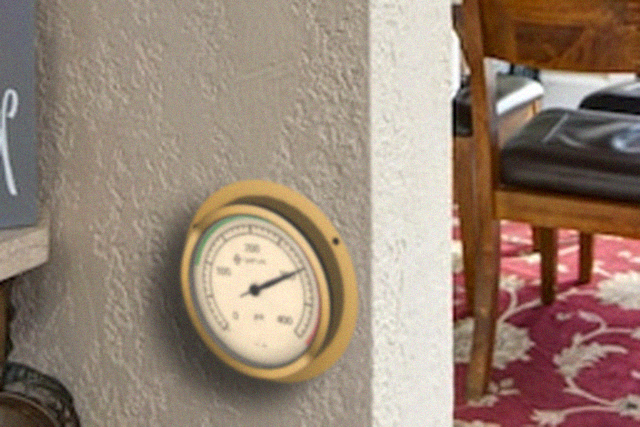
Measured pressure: psi 300
